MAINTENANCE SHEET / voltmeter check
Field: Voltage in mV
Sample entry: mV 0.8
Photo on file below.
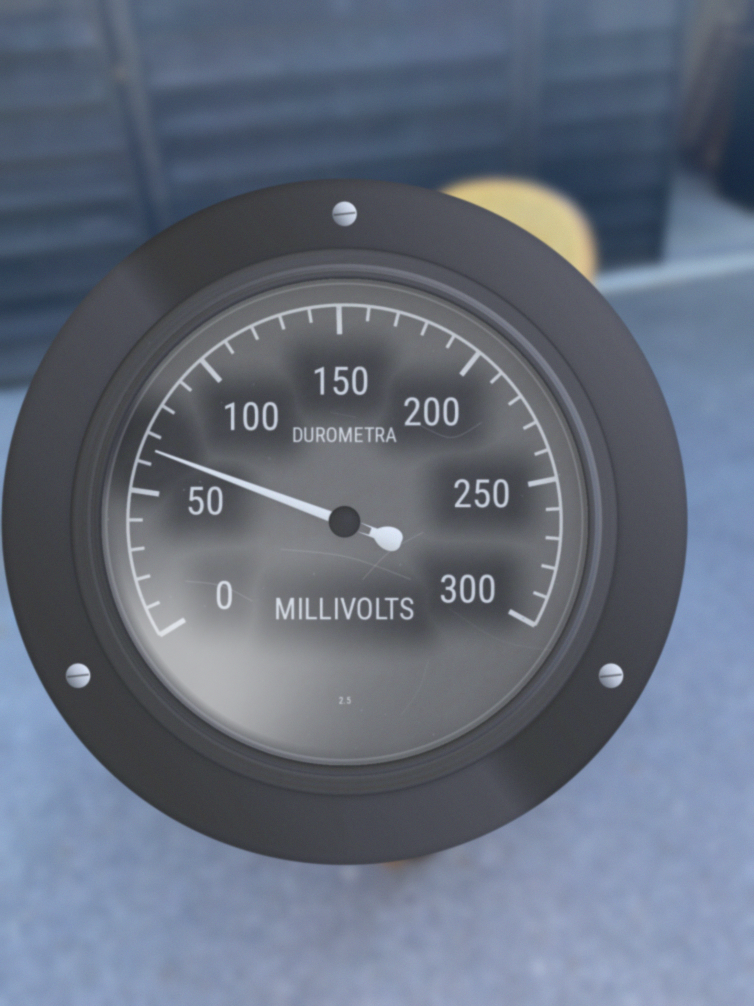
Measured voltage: mV 65
